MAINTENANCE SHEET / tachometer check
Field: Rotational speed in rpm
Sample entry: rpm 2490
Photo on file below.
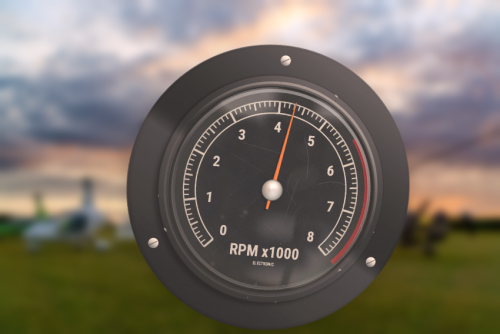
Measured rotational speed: rpm 4300
